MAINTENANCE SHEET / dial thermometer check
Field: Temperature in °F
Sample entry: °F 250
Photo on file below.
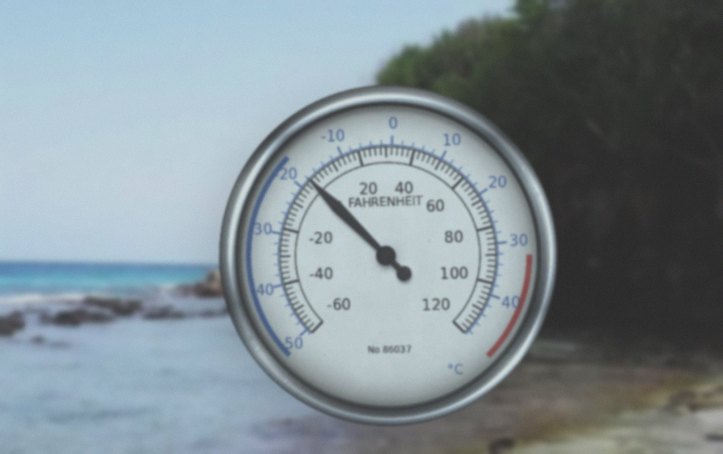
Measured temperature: °F 0
